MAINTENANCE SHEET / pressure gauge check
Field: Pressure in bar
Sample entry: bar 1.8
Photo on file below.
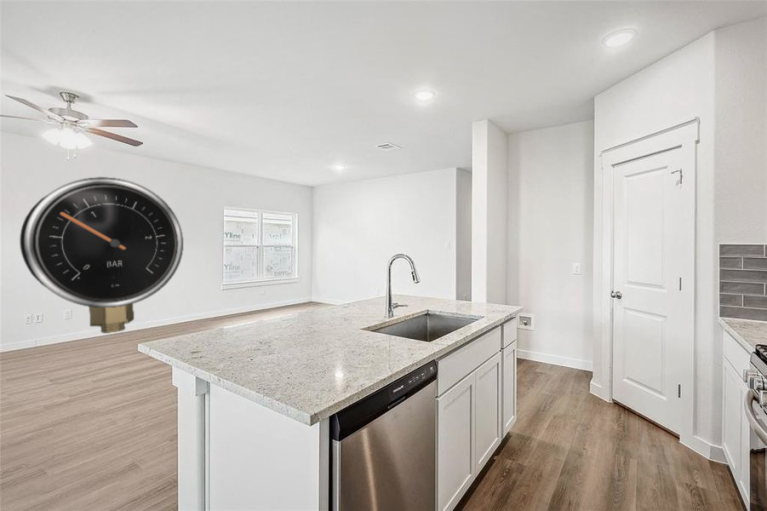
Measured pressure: bar 0.75
